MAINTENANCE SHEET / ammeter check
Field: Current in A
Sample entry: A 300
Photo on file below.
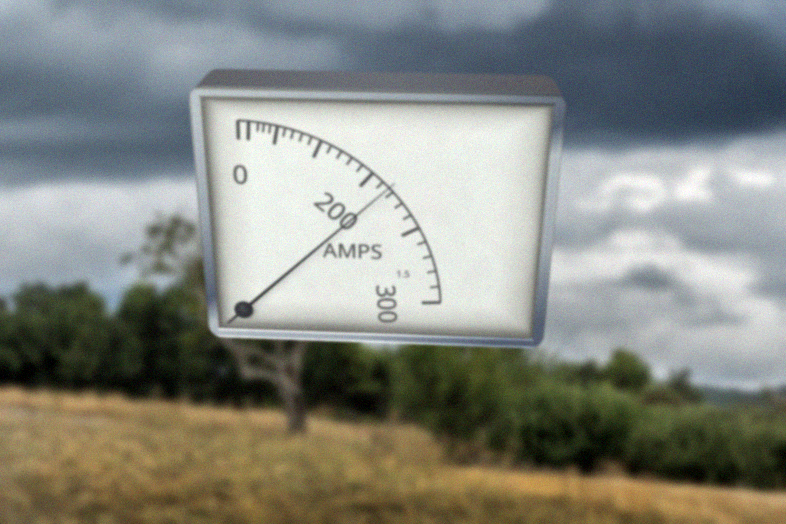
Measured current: A 215
